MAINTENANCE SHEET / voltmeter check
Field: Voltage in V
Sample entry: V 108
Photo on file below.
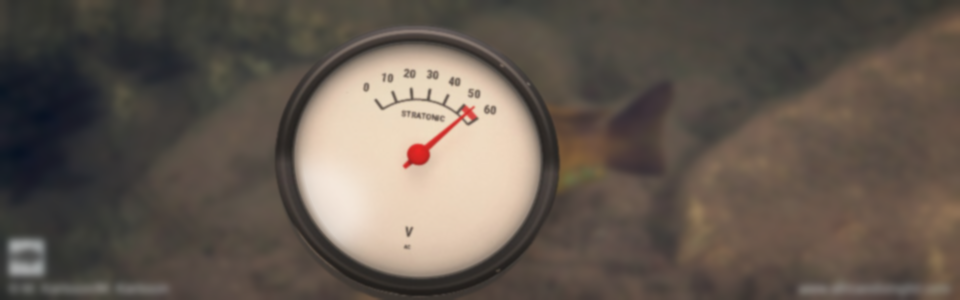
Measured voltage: V 55
